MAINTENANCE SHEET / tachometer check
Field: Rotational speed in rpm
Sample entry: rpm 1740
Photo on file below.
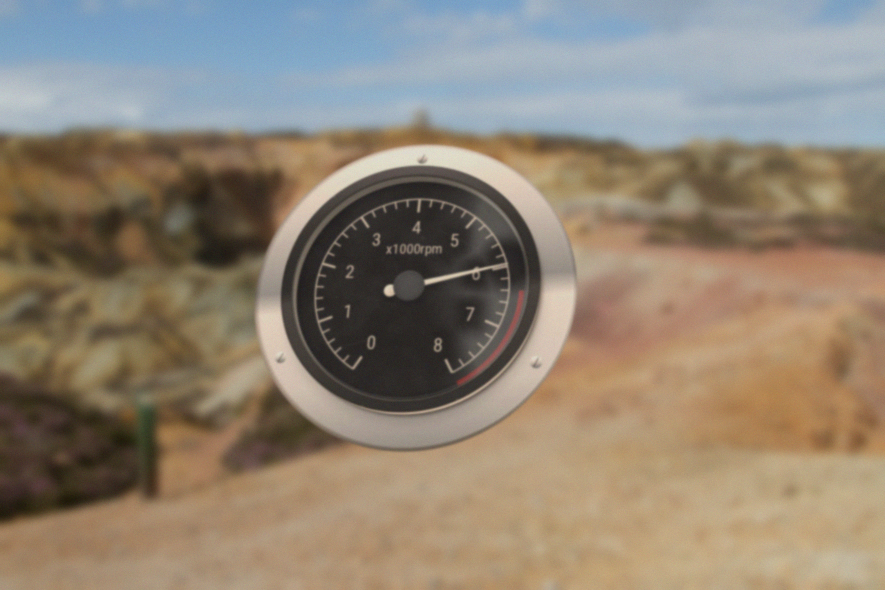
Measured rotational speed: rpm 6000
